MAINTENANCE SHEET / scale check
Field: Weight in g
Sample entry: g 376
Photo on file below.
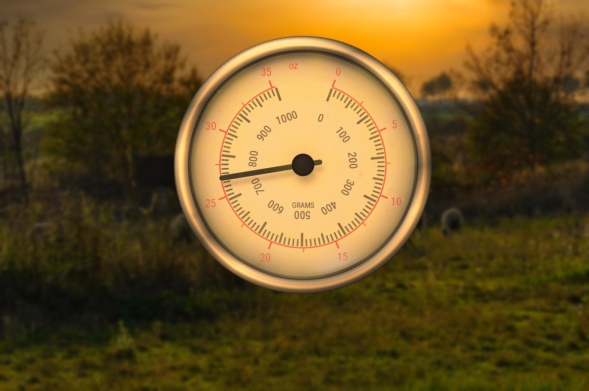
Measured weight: g 750
